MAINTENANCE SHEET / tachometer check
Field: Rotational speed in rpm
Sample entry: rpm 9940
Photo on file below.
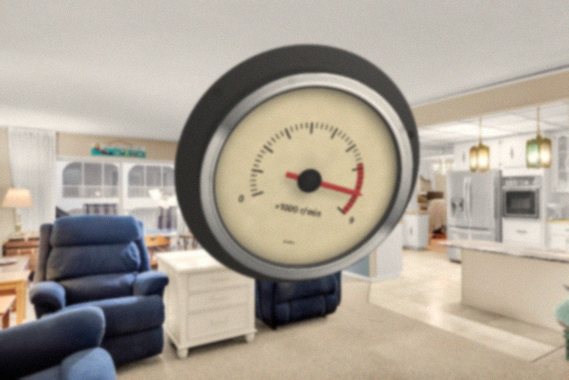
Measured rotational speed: rpm 8000
